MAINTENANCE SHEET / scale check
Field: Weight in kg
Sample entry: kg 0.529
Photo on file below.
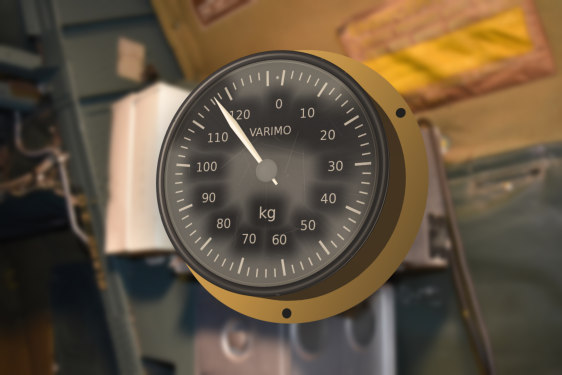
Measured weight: kg 117
